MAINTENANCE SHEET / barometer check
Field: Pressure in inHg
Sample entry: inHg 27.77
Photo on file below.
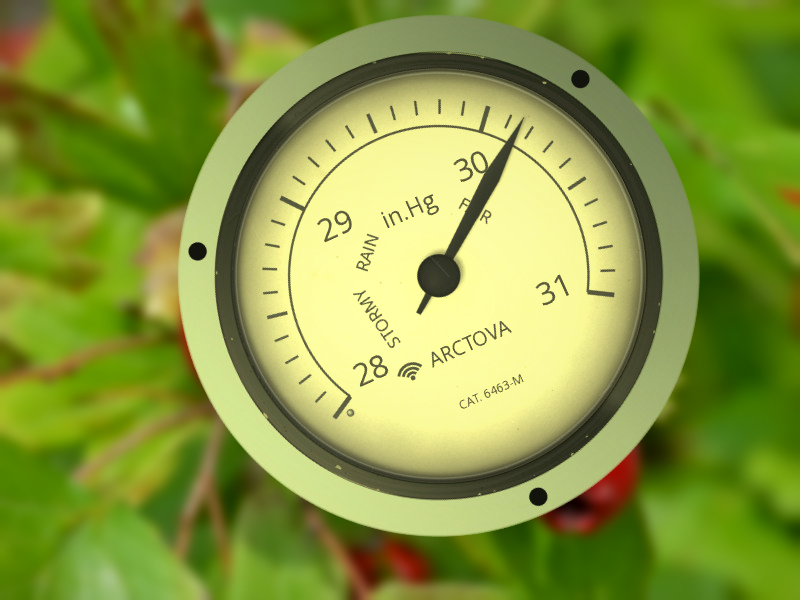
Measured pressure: inHg 30.15
